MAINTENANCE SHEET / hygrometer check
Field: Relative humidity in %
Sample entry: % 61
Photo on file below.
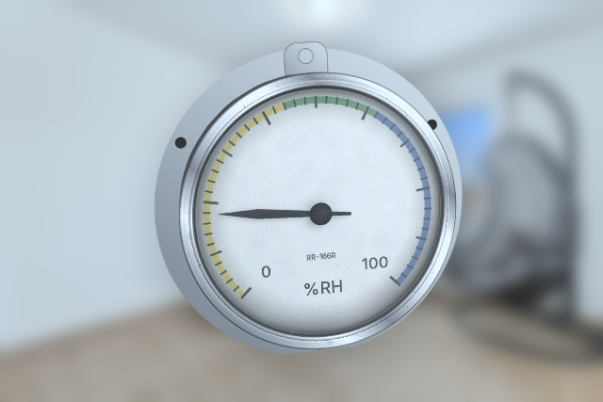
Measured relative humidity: % 18
